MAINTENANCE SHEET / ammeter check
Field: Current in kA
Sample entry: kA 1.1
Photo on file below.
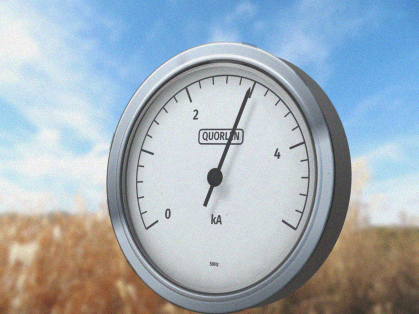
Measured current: kA 3
